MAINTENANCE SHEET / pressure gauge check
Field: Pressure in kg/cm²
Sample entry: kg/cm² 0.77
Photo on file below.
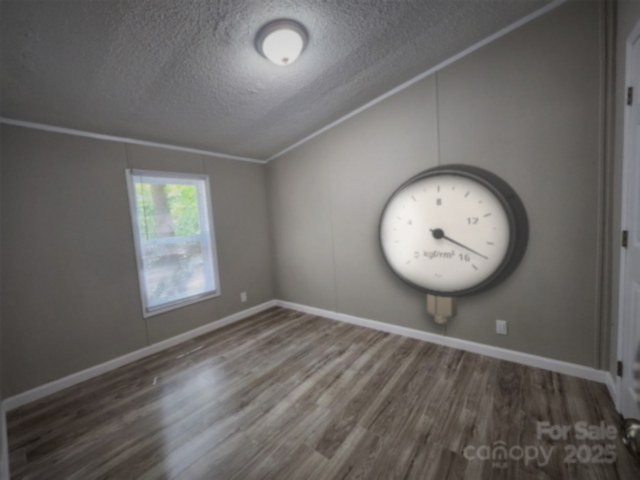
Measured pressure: kg/cm² 15
